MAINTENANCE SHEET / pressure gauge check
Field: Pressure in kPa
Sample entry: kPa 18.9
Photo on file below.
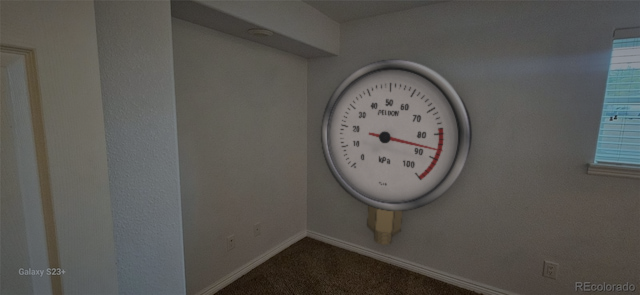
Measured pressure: kPa 86
